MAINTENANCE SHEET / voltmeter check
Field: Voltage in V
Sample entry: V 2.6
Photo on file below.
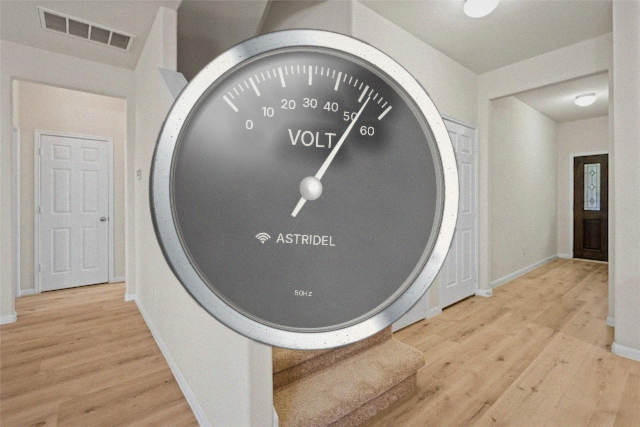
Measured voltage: V 52
